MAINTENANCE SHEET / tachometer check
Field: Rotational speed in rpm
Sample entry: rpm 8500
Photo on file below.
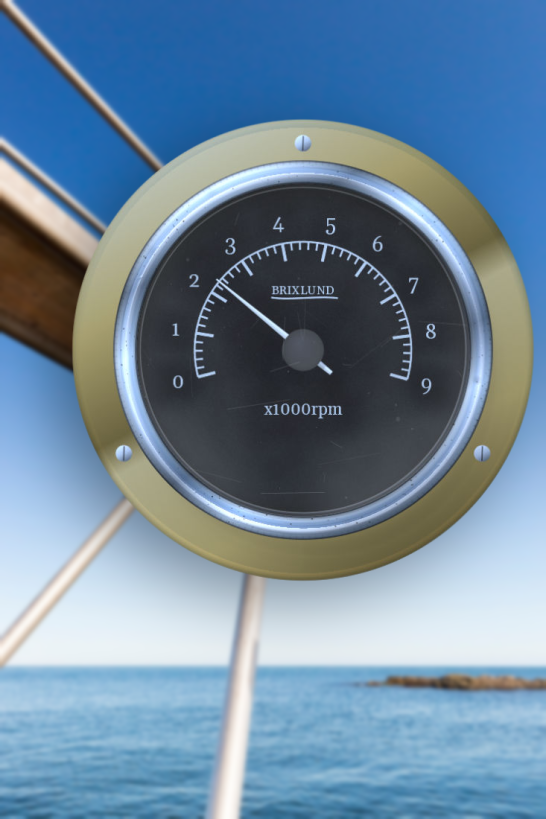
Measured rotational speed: rpm 2300
